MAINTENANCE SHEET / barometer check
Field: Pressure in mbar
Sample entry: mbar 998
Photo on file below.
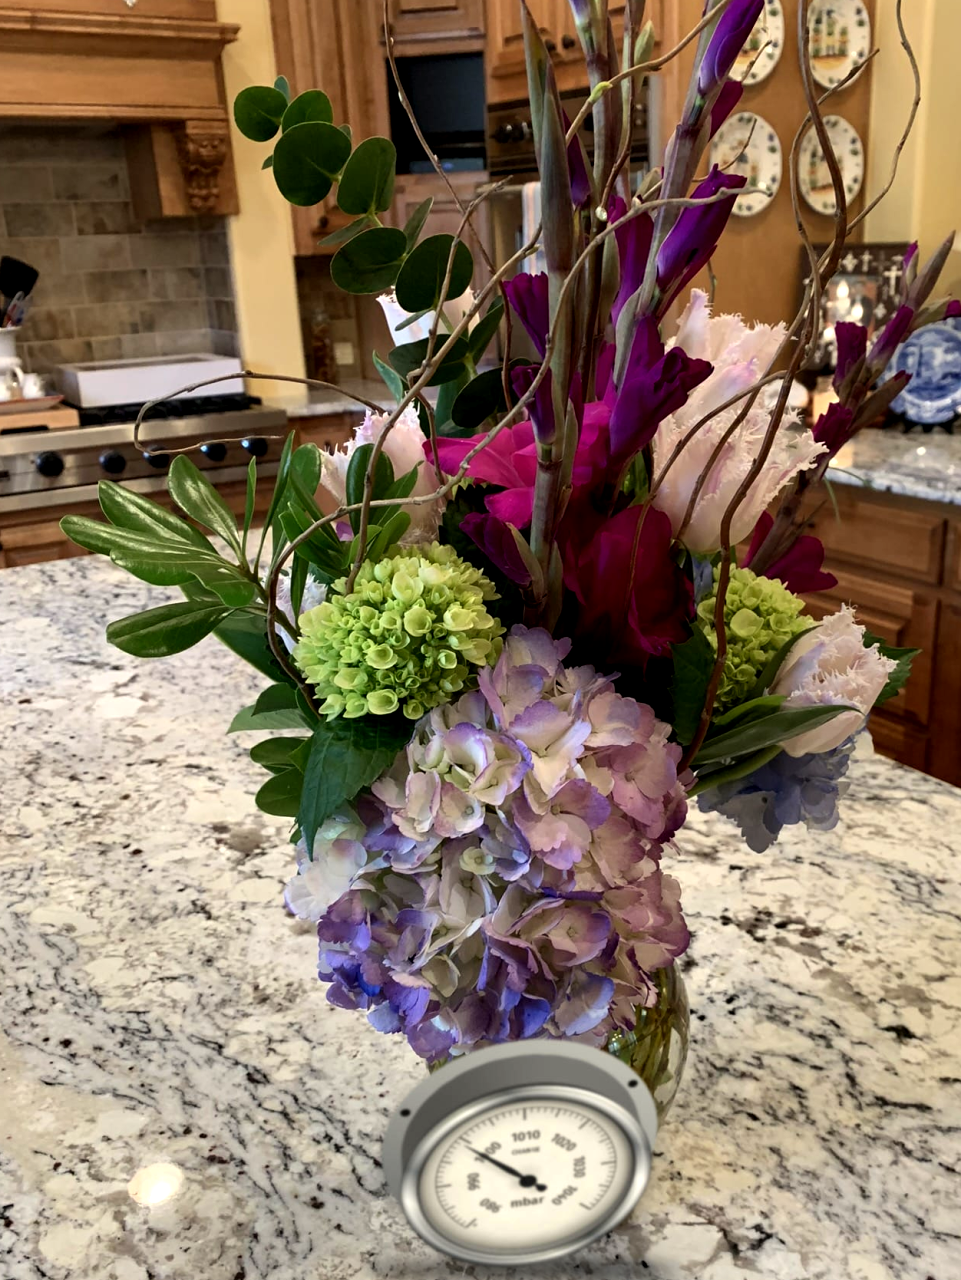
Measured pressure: mbar 1000
